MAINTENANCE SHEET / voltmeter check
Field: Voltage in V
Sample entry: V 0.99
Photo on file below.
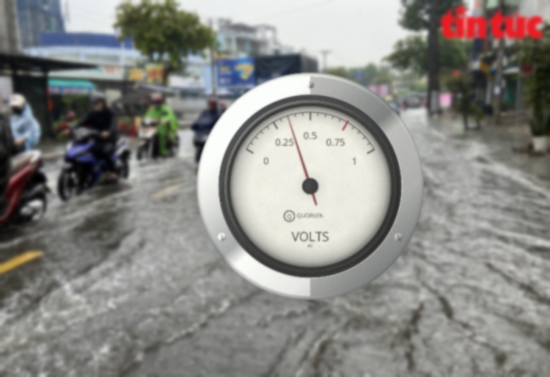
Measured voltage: V 0.35
